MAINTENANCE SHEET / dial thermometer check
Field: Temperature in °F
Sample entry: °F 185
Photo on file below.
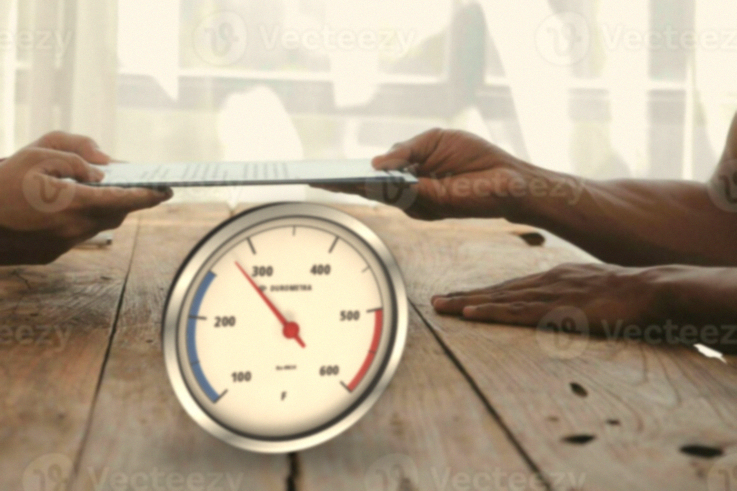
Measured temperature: °F 275
